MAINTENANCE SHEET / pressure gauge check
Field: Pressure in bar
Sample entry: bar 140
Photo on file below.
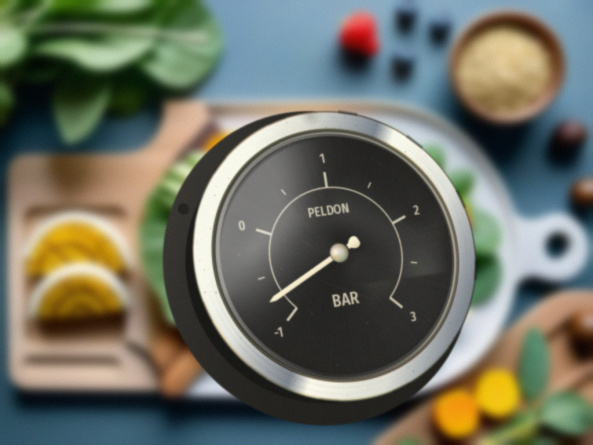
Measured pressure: bar -0.75
